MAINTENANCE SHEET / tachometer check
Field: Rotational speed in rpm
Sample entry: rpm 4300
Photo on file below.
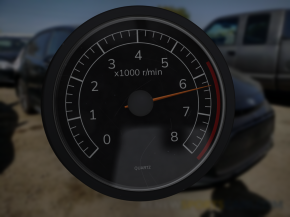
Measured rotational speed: rpm 6300
